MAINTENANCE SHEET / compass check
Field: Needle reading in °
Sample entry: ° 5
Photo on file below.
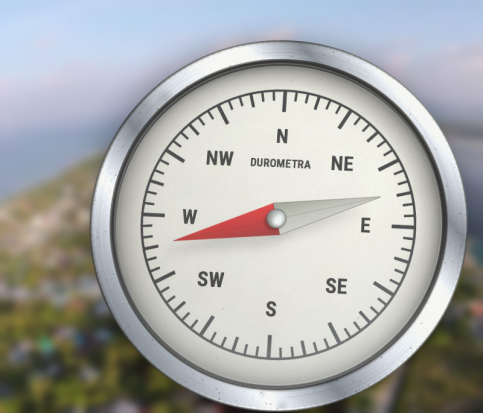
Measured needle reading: ° 255
